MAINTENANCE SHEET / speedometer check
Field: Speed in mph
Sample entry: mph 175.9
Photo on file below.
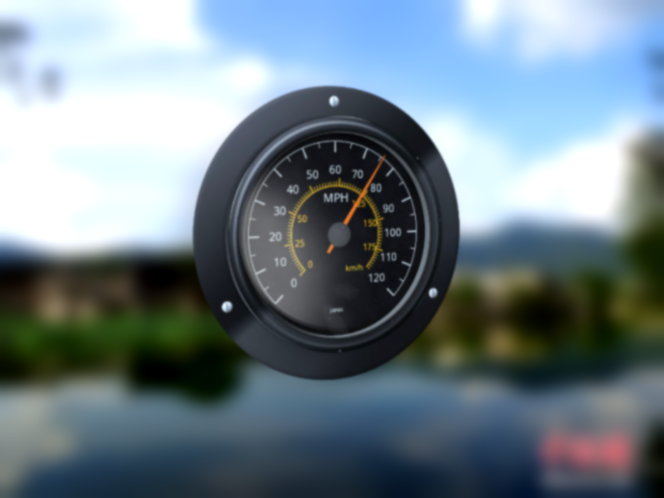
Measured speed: mph 75
